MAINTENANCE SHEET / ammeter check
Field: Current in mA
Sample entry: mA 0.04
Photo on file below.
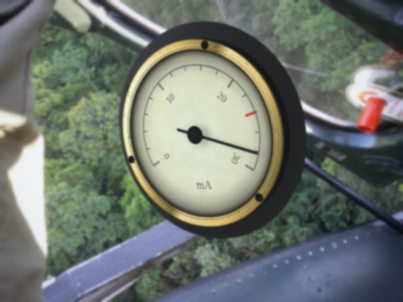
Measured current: mA 28
